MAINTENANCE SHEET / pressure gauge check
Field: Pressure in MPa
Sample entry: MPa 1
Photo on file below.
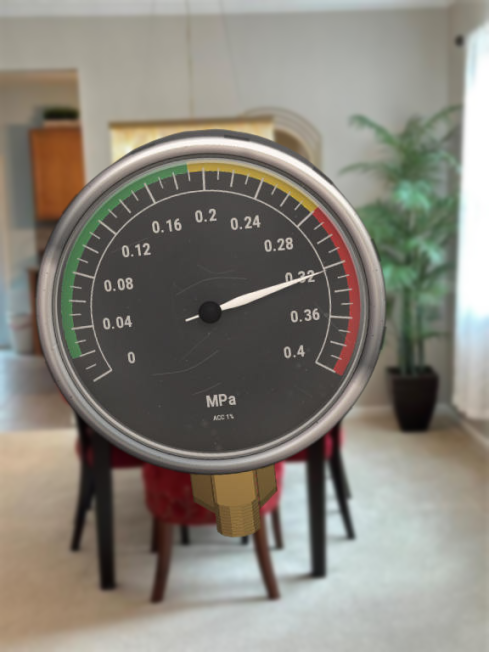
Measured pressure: MPa 0.32
